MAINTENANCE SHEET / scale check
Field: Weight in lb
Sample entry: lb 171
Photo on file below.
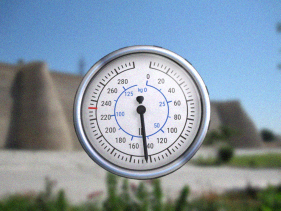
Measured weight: lb 144
